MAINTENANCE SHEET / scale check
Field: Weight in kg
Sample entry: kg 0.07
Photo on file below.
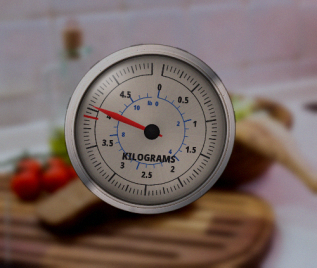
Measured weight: kg 4.05
